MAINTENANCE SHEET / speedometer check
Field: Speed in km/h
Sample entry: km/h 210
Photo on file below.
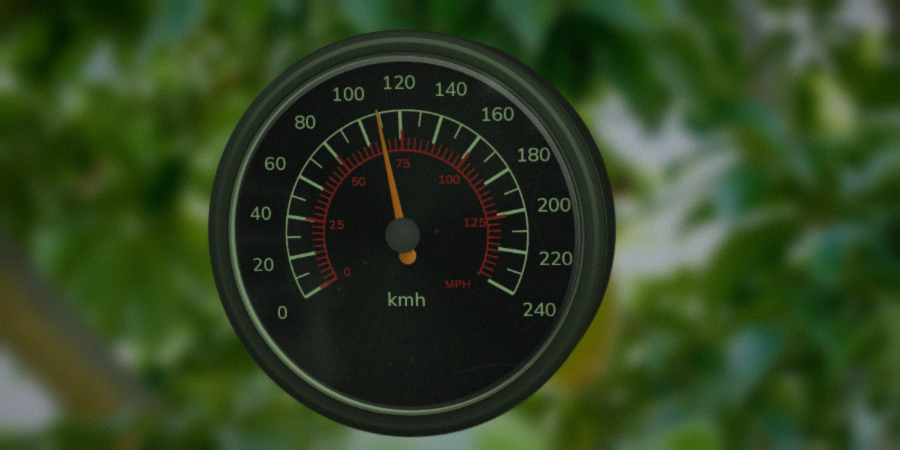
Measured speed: km/h 110
